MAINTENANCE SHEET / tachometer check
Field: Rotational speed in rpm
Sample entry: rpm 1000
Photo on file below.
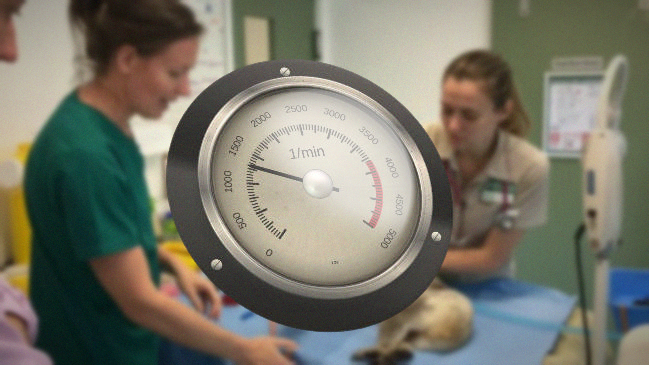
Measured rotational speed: rpm 1250
